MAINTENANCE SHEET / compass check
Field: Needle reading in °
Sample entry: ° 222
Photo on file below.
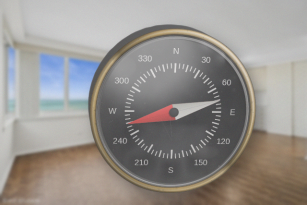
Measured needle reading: ° 255
